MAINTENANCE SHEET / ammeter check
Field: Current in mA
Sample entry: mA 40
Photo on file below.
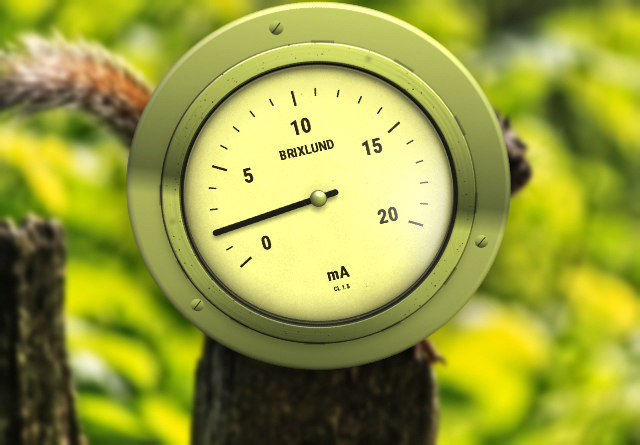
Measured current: mA 2
